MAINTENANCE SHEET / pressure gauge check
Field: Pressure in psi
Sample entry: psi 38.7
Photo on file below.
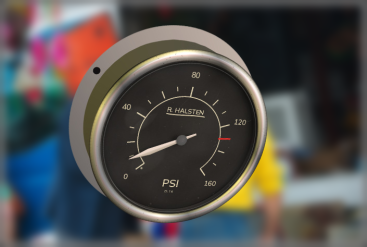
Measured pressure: psi 10
